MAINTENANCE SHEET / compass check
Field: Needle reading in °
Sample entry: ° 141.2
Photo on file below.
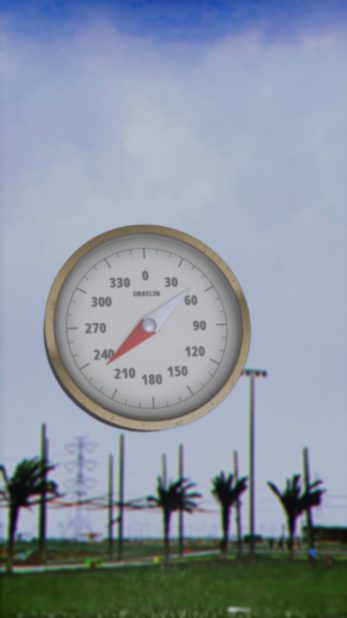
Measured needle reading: ° 230
